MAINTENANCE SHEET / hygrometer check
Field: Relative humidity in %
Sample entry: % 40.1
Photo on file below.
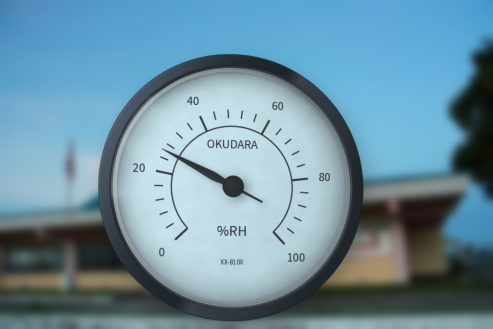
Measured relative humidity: % 26
